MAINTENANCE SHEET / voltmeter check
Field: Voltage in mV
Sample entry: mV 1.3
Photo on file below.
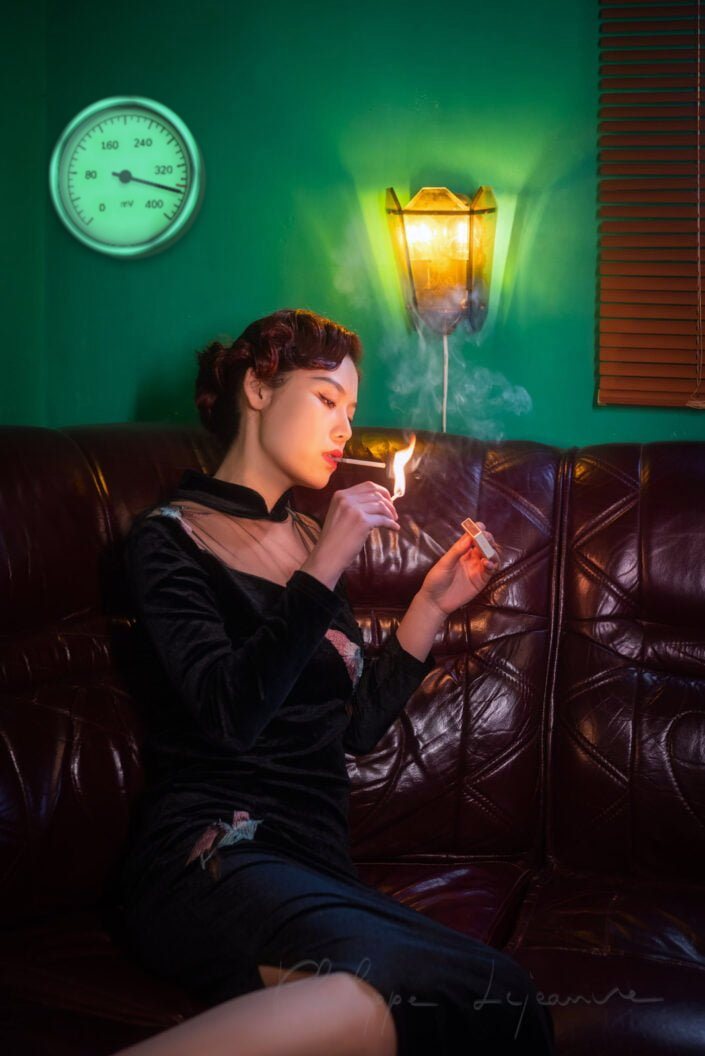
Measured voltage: mV 360
